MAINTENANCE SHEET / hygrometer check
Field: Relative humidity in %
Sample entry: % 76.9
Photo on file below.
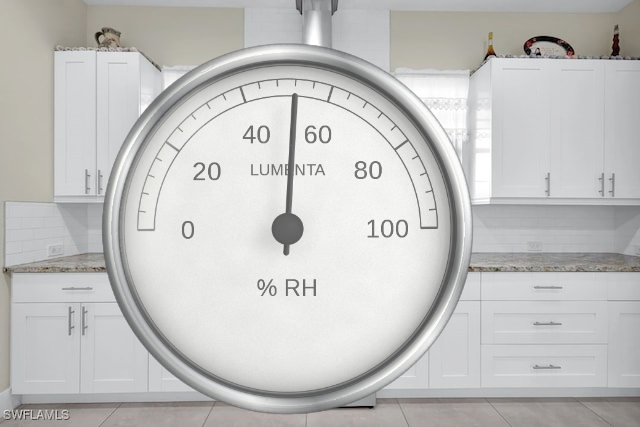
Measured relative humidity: % 52
